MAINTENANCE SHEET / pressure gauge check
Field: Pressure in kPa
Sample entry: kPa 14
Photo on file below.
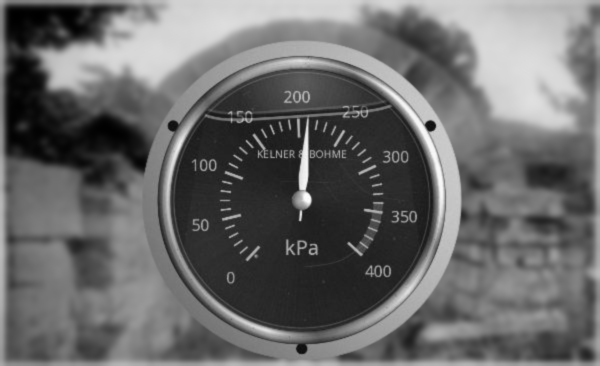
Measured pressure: kPa 210
